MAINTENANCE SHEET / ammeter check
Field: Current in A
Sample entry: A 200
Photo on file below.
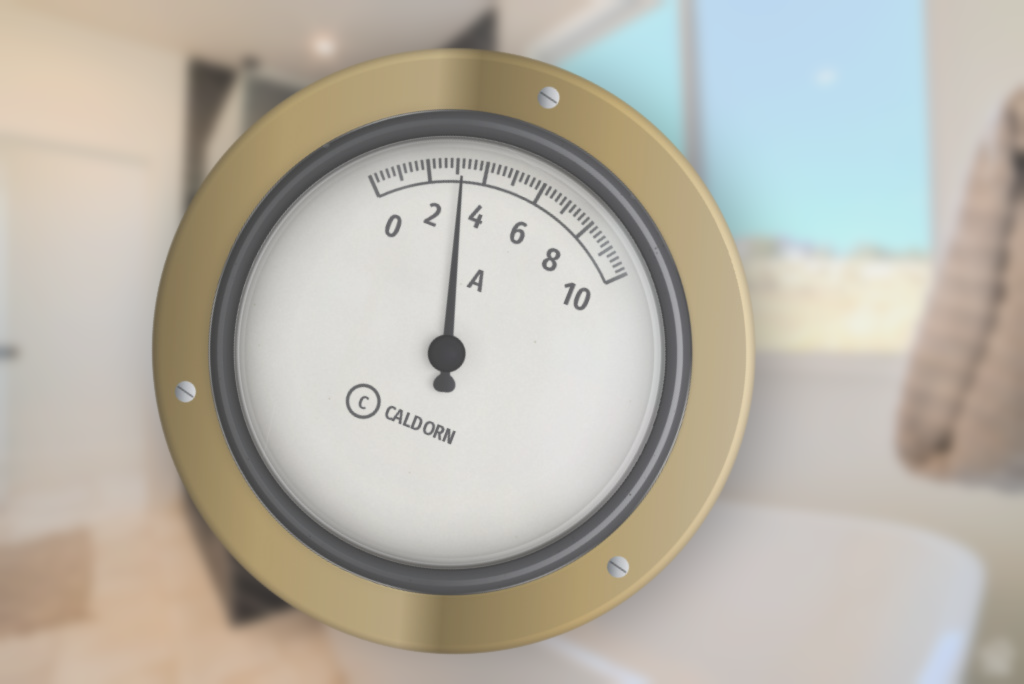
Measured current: A 3.2
